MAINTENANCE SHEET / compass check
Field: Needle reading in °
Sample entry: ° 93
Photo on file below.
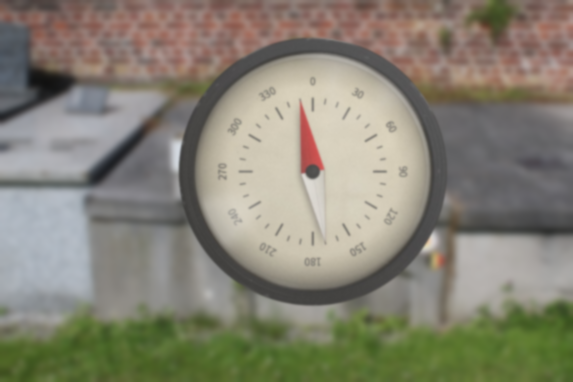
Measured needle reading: ° 350
